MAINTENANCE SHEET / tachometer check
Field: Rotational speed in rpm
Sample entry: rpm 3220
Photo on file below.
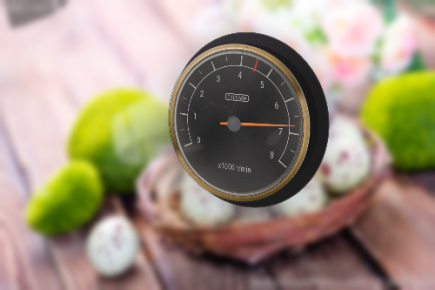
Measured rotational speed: rpm 6750
